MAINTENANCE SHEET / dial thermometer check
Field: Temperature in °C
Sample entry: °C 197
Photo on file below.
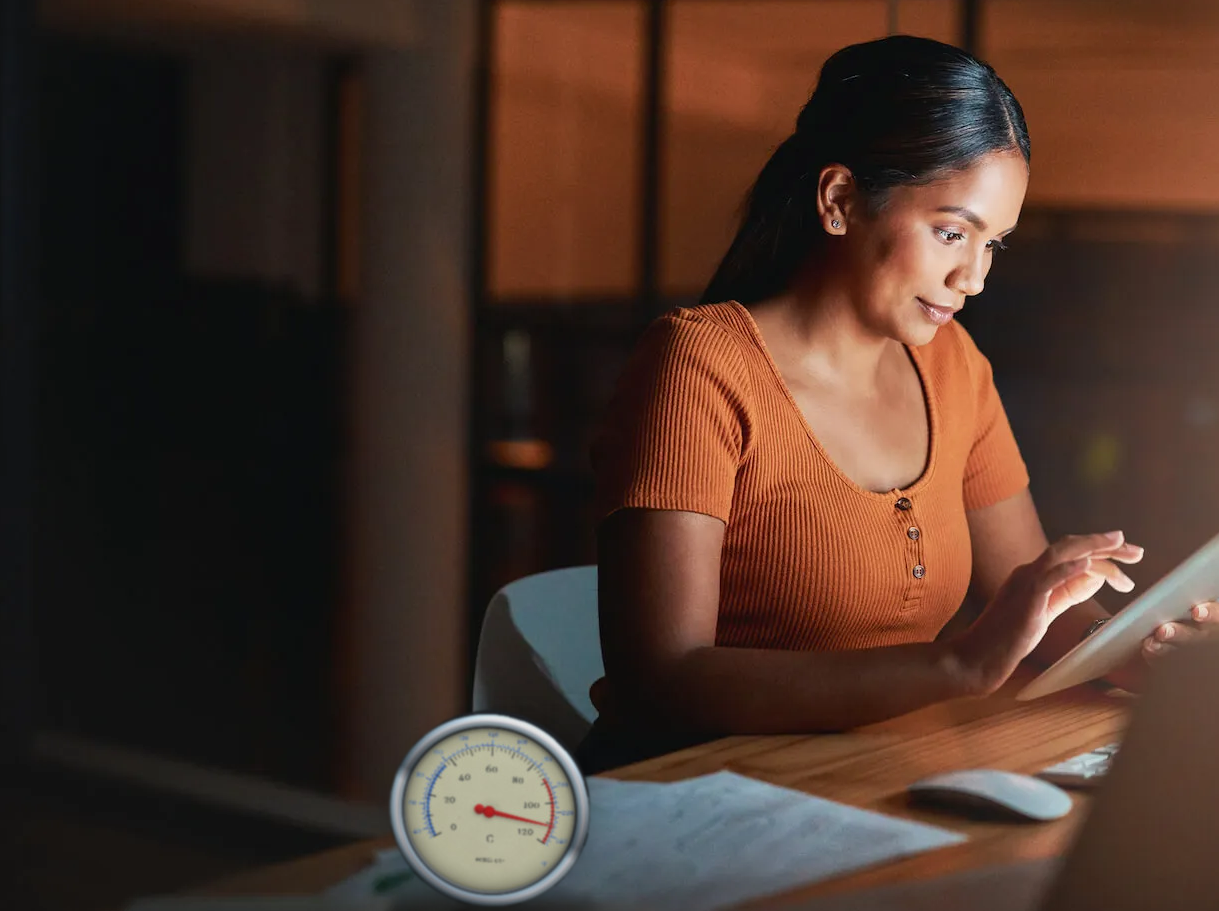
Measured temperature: °C 110
